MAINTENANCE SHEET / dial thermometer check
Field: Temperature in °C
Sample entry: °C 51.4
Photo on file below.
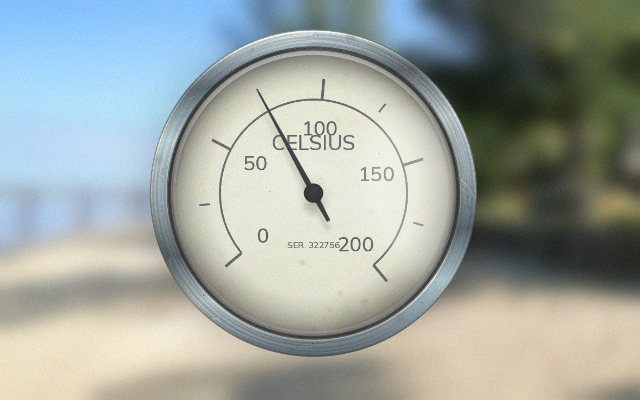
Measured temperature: °C 75
